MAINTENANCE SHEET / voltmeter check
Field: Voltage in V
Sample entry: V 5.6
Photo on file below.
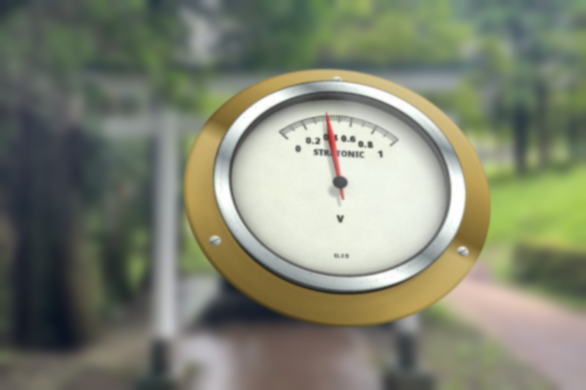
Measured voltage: V 0.4
